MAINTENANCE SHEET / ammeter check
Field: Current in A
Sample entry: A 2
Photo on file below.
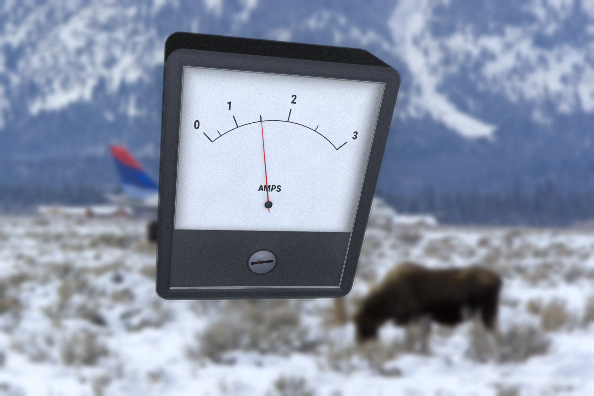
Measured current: A 1.5
